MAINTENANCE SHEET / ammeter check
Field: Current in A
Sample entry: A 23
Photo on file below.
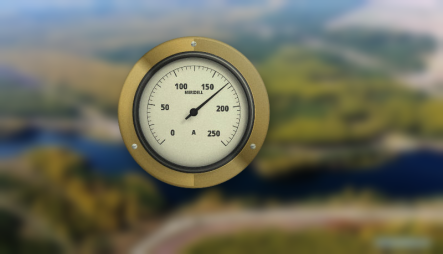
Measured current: A 170
